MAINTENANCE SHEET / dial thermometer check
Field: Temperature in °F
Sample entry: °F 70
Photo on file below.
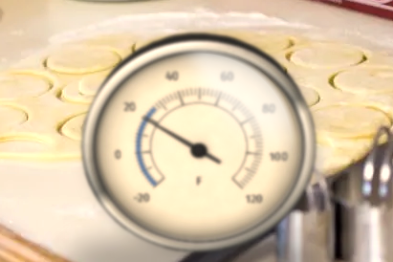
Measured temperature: °F 20
